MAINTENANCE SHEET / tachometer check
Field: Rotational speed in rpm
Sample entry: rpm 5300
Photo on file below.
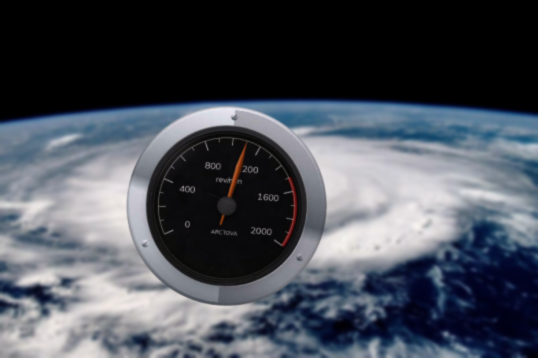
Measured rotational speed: rpm 1100
